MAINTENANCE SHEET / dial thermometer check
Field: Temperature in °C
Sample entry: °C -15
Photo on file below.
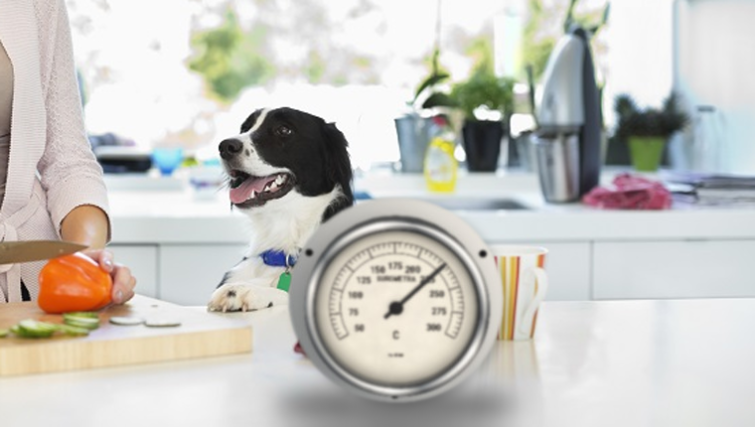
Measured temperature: °C 225
